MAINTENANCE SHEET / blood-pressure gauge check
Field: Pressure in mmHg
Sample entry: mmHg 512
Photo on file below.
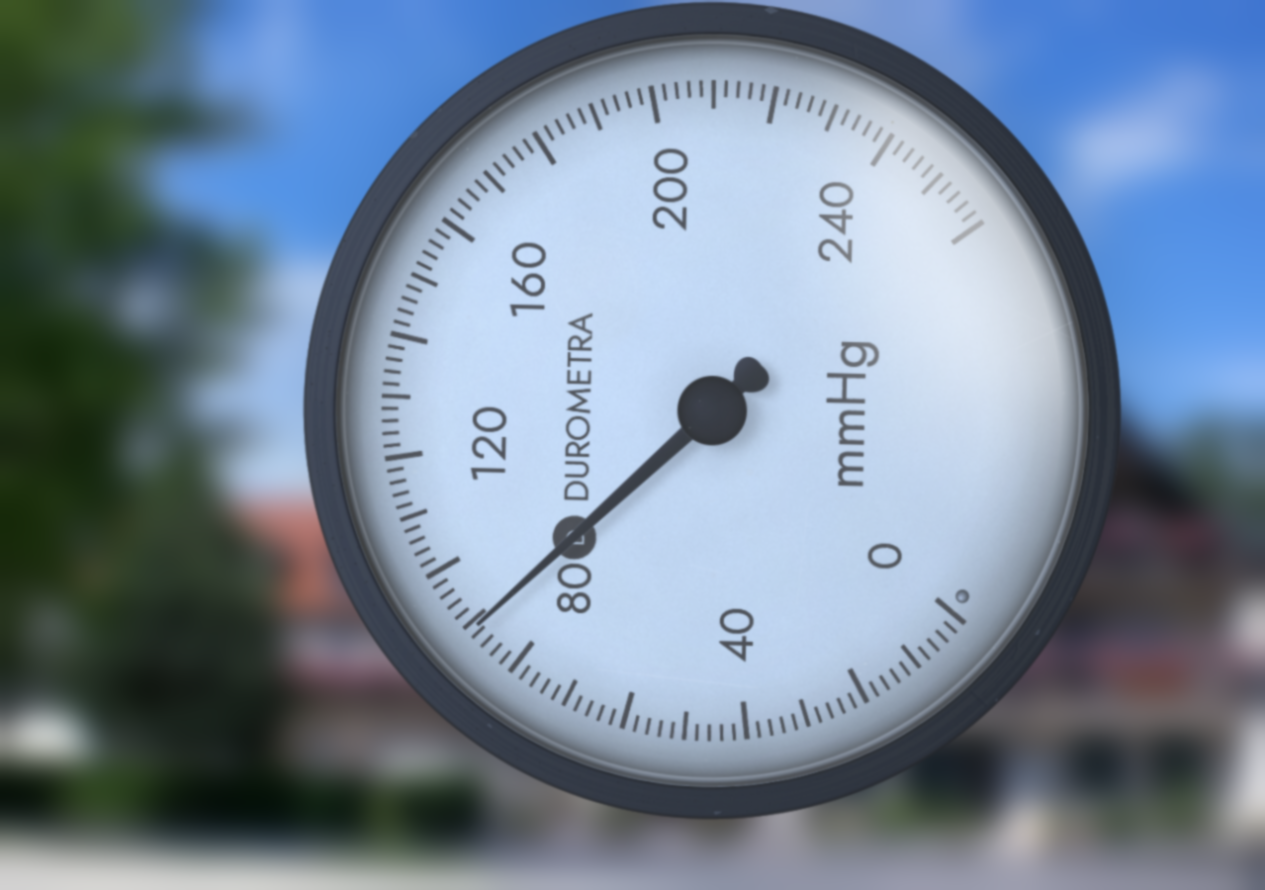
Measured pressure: mmHg 89
